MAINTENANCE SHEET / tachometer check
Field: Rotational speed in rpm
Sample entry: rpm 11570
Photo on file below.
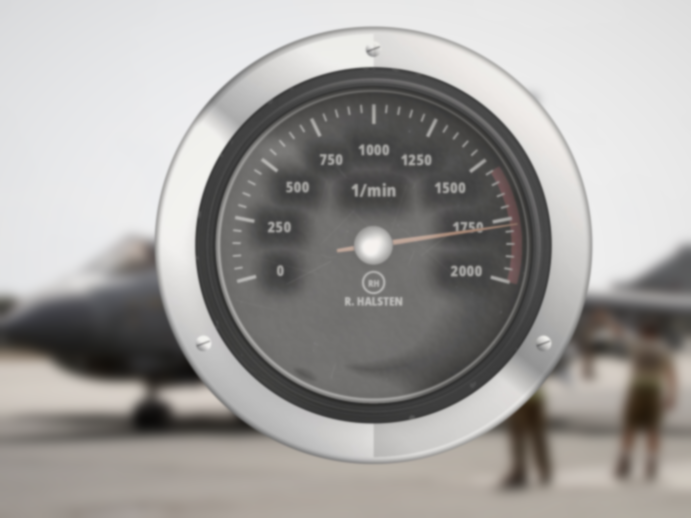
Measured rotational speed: rpm 1775
